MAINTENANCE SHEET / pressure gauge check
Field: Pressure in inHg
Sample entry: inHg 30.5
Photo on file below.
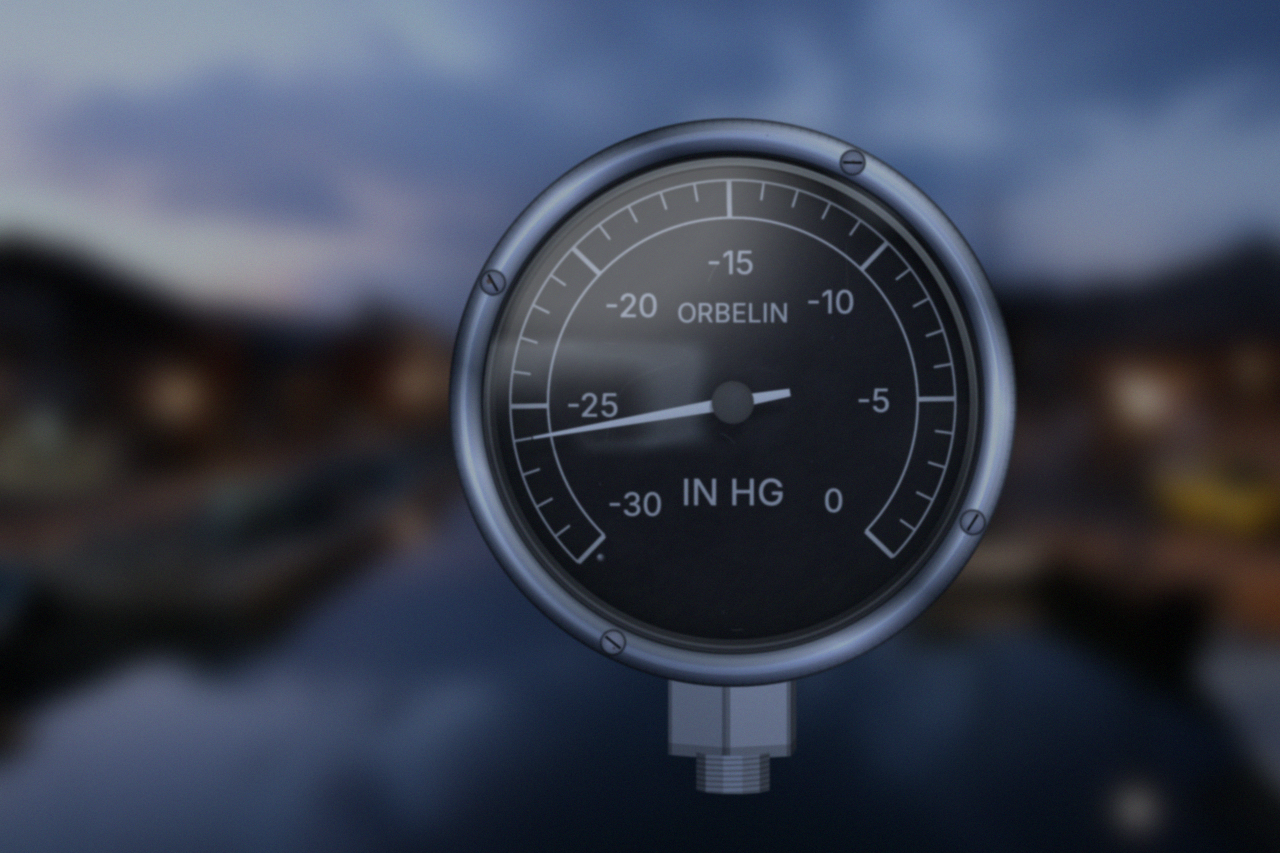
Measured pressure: inHg -26
